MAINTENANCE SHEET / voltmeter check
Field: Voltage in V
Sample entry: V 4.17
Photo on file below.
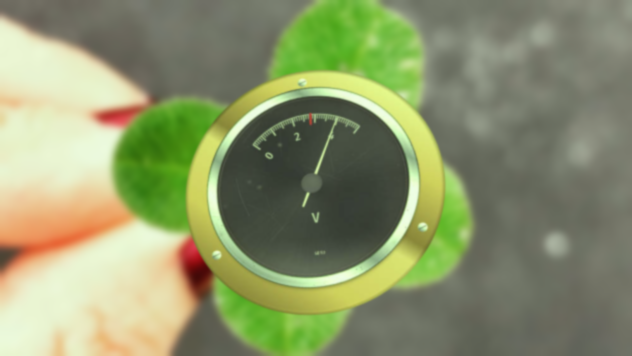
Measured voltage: V 4
